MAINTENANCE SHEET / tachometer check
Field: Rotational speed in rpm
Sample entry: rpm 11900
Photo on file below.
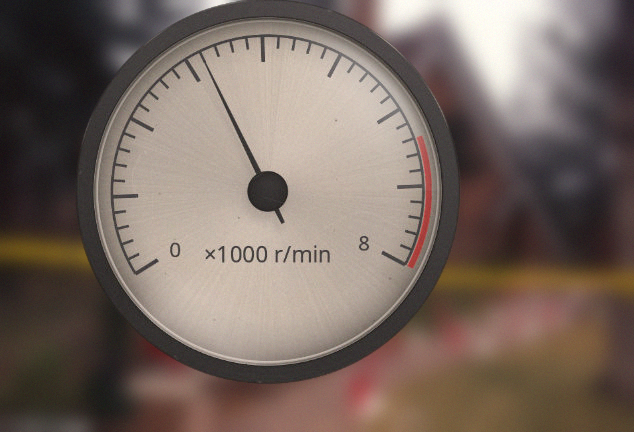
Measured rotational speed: rpm 3200
